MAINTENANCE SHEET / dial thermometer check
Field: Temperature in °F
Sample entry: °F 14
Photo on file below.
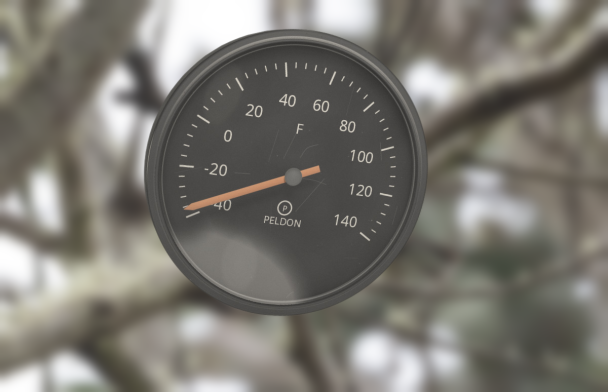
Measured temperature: °F -36
